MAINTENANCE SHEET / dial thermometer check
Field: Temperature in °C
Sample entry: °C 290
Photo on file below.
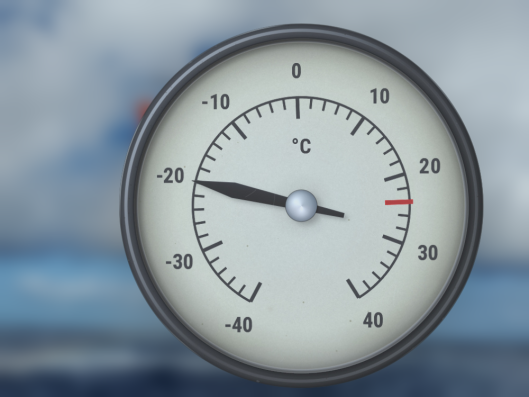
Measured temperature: °C -20
